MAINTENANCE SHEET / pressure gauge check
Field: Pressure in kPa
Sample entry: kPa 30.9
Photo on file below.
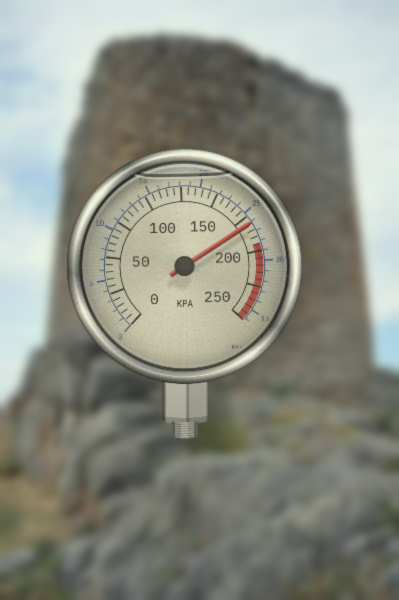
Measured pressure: kPa 180
